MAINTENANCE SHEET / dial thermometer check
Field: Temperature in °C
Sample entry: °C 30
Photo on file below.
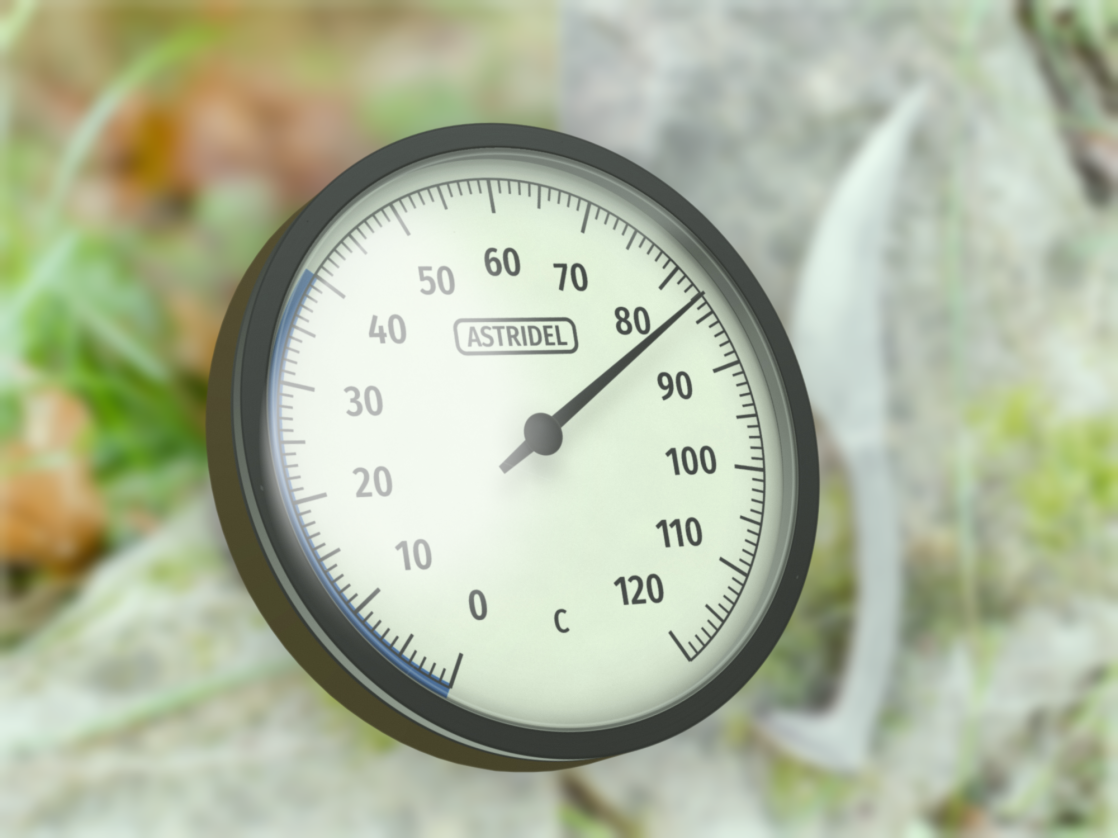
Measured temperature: °C 83
